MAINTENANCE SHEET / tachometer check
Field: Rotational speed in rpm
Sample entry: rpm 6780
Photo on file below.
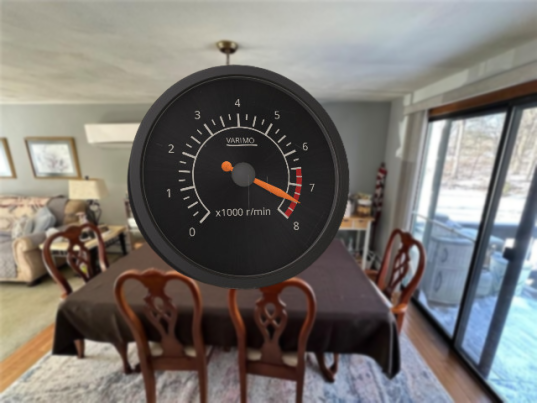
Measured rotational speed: rpm 7500
